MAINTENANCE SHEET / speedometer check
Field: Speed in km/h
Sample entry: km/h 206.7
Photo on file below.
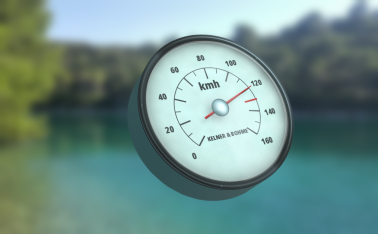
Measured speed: km/h 120
